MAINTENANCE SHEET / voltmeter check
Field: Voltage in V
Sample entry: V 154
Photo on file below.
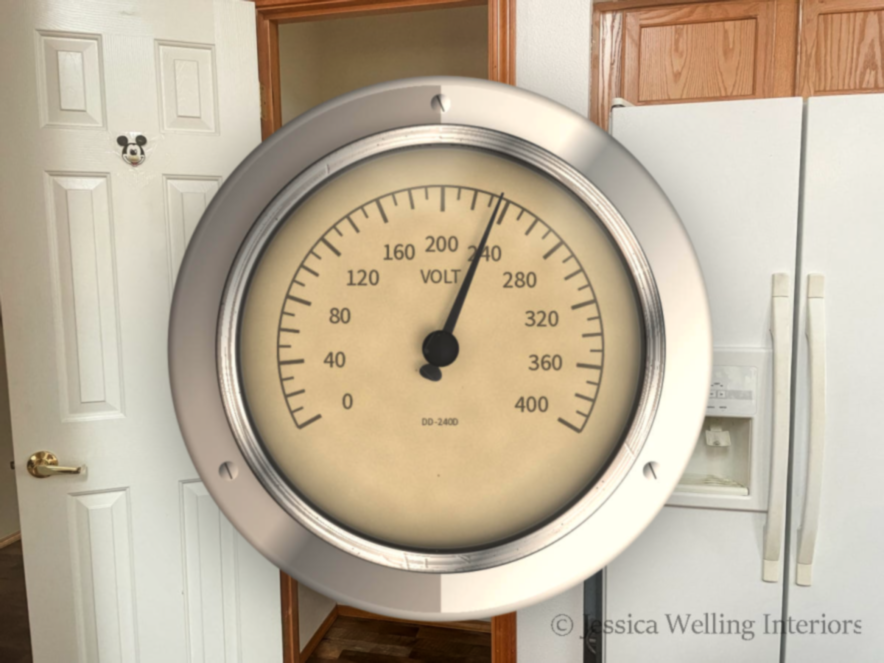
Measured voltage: V 235
